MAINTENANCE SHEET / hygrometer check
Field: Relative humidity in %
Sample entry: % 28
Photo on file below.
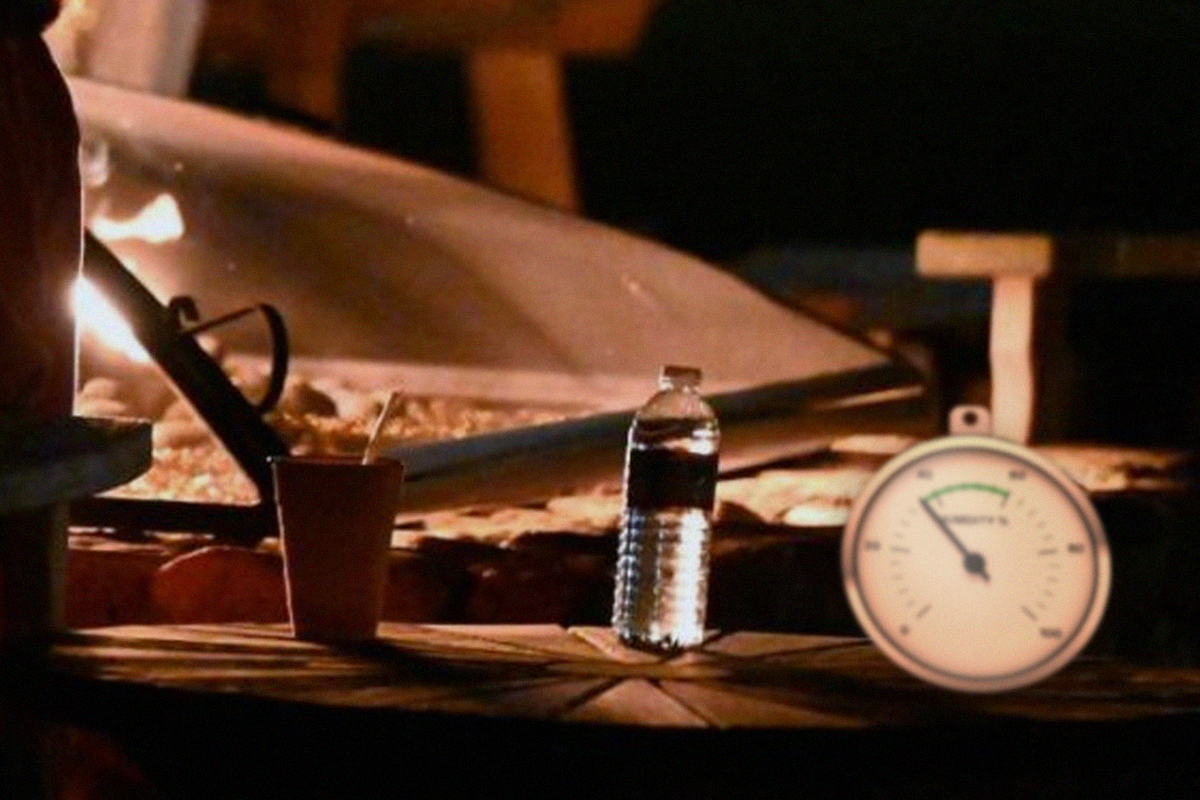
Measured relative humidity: % 36
